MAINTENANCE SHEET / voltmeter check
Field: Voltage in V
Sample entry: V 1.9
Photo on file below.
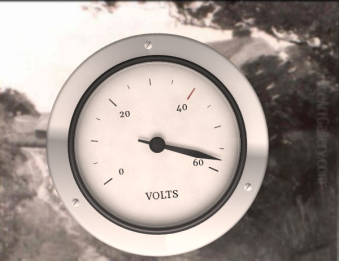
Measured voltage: V 57.5
